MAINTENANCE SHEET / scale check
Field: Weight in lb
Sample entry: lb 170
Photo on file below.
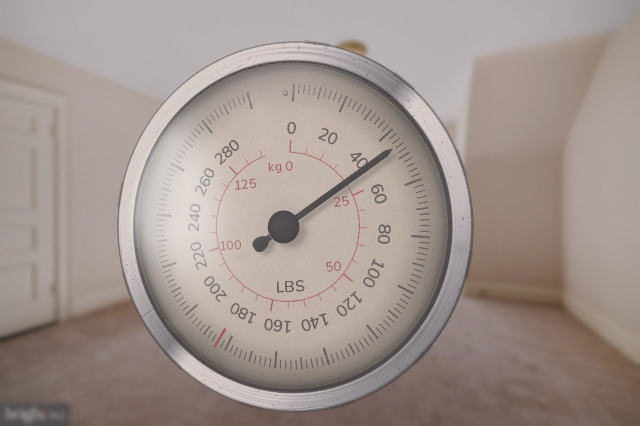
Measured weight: lb 46
